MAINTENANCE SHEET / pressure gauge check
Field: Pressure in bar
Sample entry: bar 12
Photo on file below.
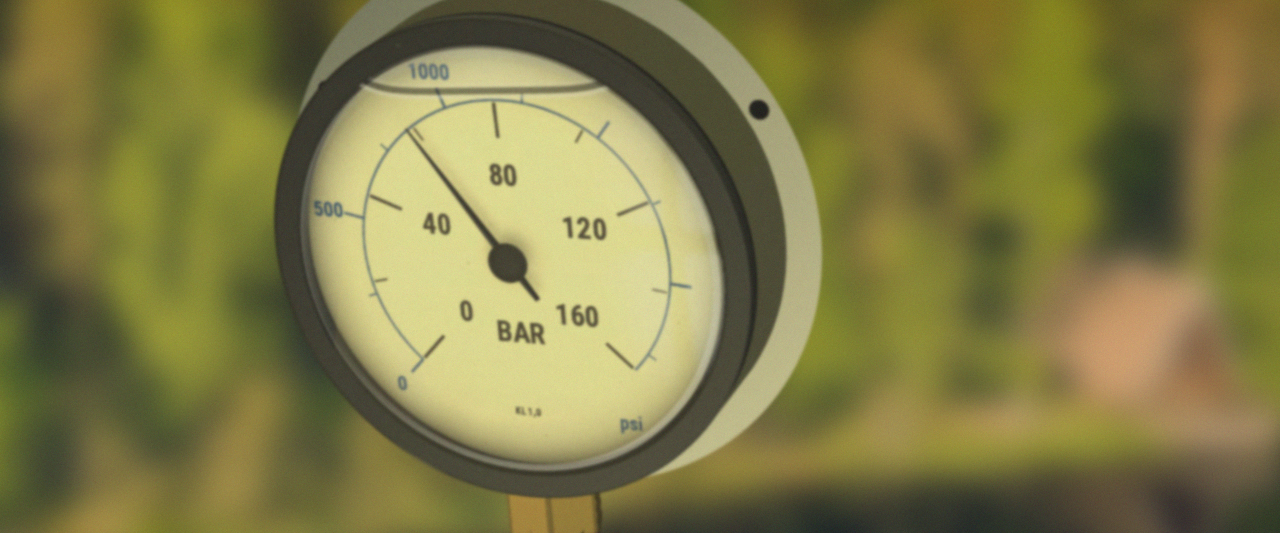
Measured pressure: bar 60
